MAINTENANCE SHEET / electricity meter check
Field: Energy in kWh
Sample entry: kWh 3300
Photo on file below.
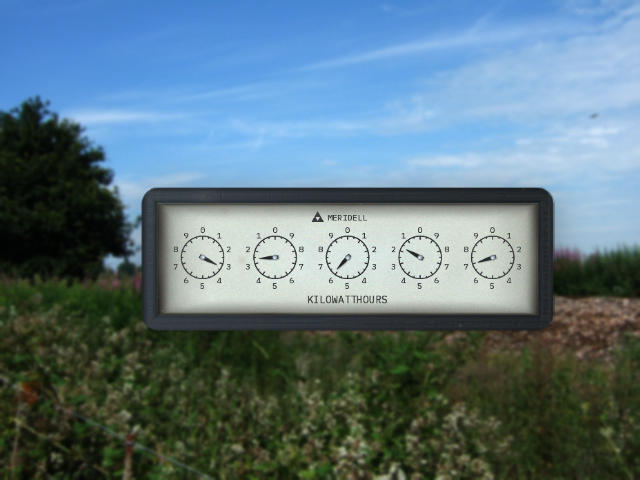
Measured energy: kWh 32617
